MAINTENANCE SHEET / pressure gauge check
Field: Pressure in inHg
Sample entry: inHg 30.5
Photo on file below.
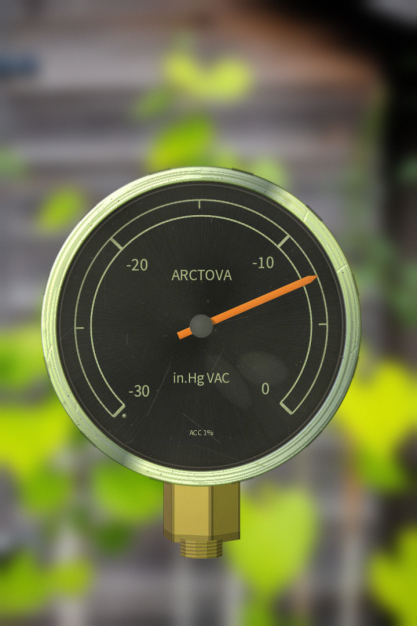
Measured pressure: inHg -7.5
